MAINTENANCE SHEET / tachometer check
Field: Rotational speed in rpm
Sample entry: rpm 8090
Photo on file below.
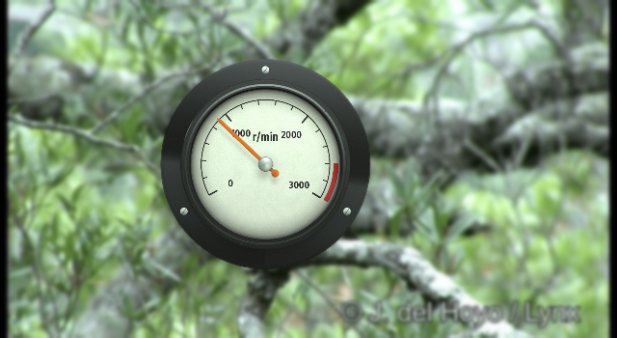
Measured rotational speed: rpm 900
